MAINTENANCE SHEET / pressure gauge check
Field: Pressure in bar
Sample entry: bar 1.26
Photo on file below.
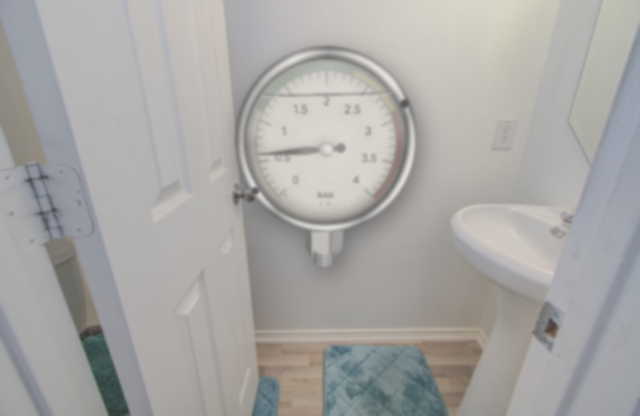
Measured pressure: bar 0.6
